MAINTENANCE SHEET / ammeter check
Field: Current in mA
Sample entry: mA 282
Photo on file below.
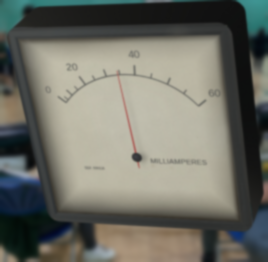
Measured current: mA 35
